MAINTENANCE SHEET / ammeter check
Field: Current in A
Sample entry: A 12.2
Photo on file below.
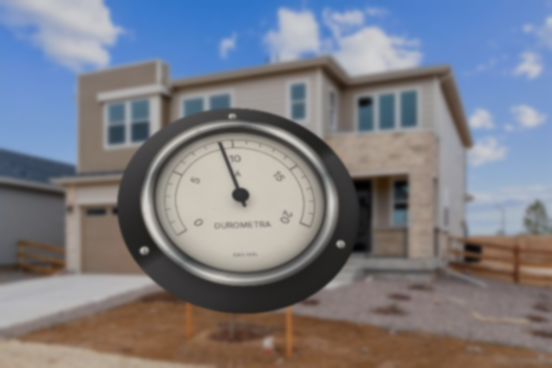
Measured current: A 9
